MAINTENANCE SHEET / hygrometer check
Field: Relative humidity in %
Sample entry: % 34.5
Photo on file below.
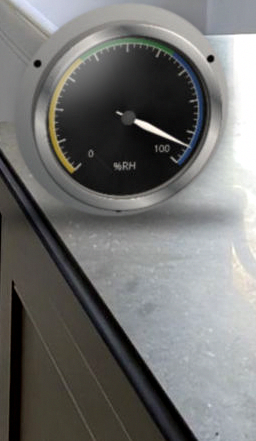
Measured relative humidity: % 94
